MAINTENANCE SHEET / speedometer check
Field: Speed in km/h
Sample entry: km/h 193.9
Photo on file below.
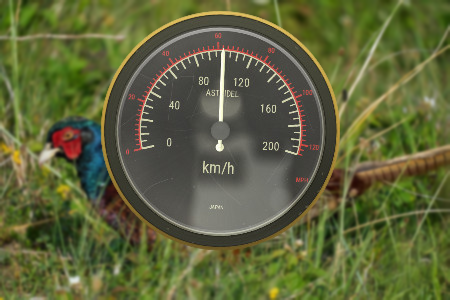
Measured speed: km/h 100
